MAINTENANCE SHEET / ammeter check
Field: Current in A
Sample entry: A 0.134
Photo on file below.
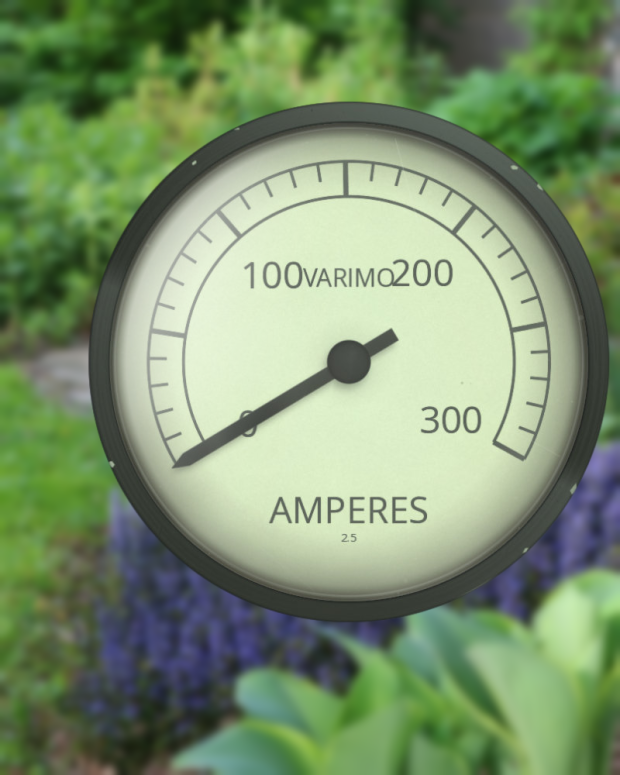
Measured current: A 0
